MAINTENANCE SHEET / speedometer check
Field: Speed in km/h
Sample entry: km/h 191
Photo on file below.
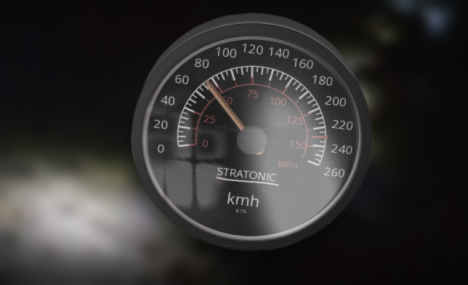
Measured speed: km/h 75
